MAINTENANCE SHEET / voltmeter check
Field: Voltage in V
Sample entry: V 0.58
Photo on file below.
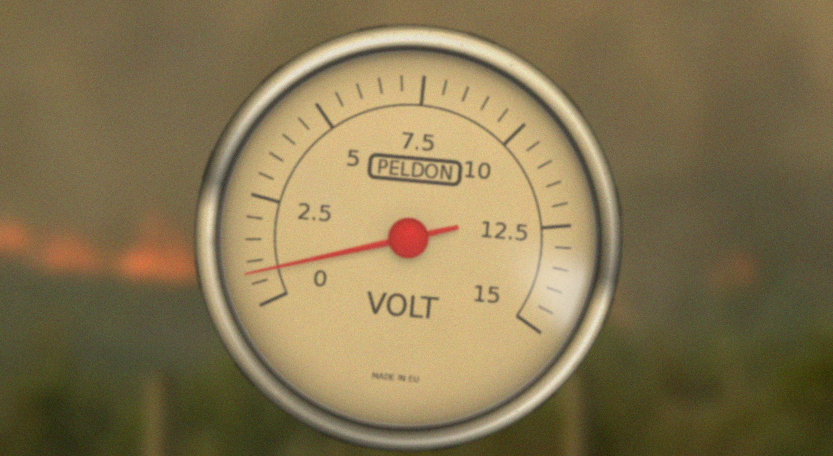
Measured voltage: V 0.75
